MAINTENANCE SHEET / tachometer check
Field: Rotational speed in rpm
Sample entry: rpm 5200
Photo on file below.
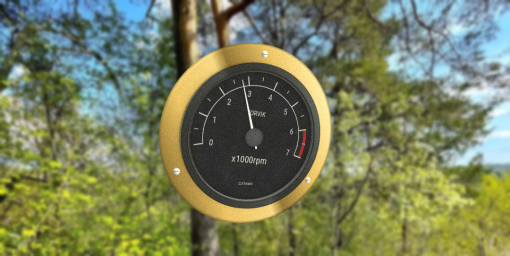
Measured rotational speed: rpm 2750
